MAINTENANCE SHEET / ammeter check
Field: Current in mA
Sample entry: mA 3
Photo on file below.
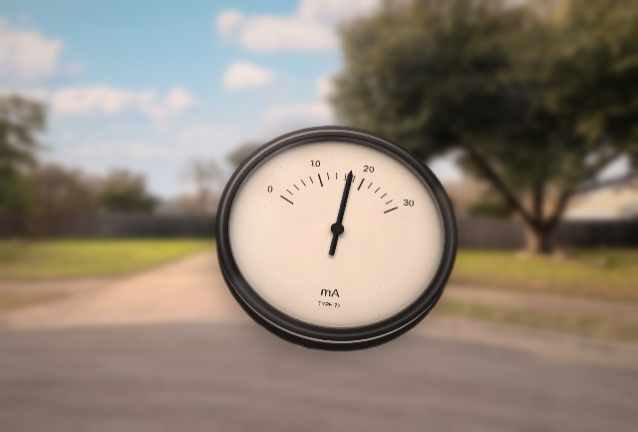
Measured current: mA 17
